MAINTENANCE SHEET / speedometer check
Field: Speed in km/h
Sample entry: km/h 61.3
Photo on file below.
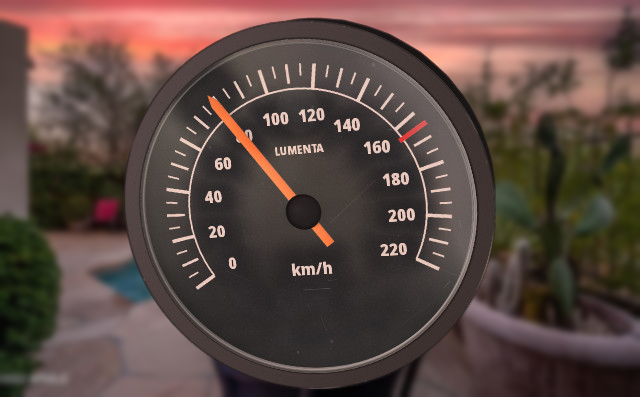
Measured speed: km/h 80
